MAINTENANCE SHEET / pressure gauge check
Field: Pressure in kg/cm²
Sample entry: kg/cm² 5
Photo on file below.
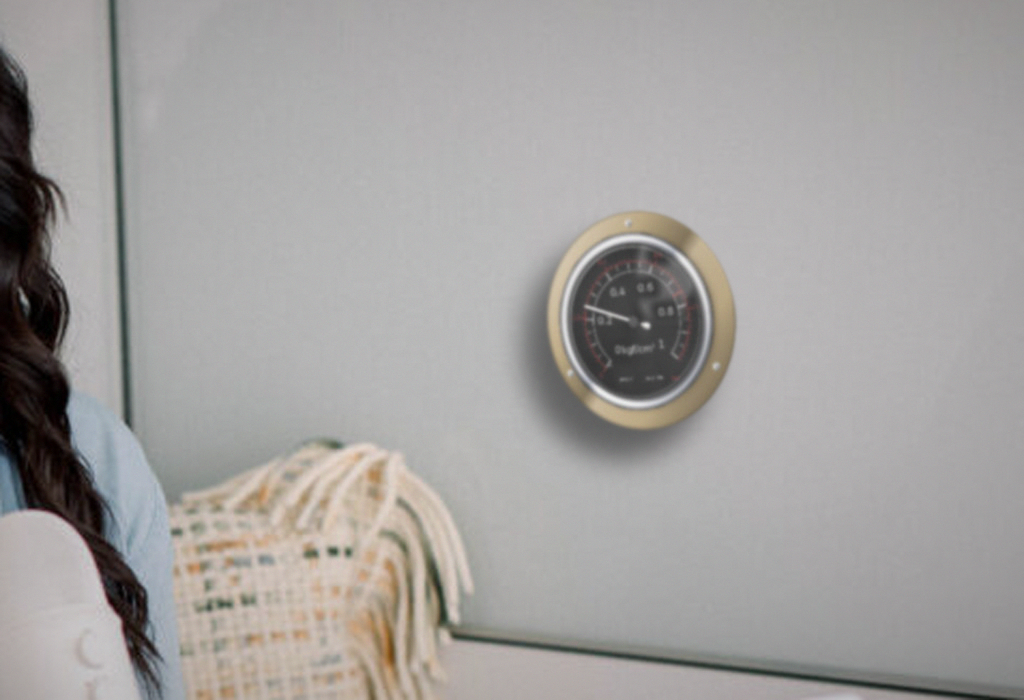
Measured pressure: kg/cm² 0.25
